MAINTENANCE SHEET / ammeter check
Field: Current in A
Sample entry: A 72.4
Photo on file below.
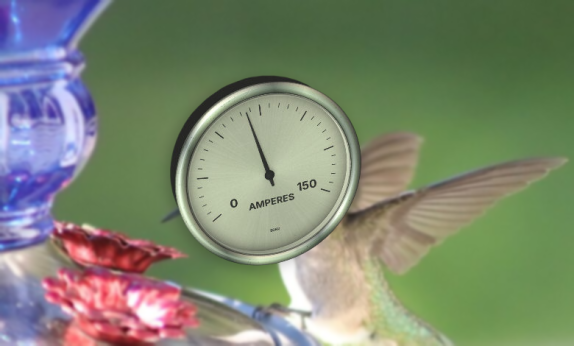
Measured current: A 67.5
